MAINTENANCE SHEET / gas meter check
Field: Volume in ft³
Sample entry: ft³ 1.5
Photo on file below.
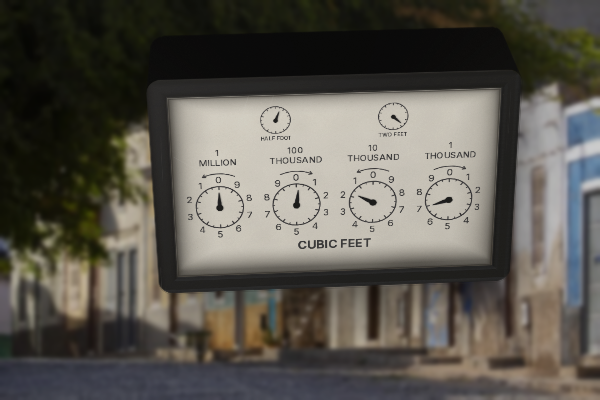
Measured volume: ft³ 1700
